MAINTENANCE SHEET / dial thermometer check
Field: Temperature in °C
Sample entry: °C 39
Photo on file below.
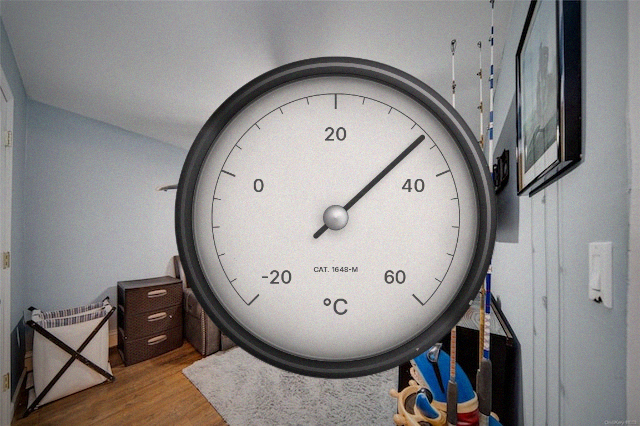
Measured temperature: °C 34
